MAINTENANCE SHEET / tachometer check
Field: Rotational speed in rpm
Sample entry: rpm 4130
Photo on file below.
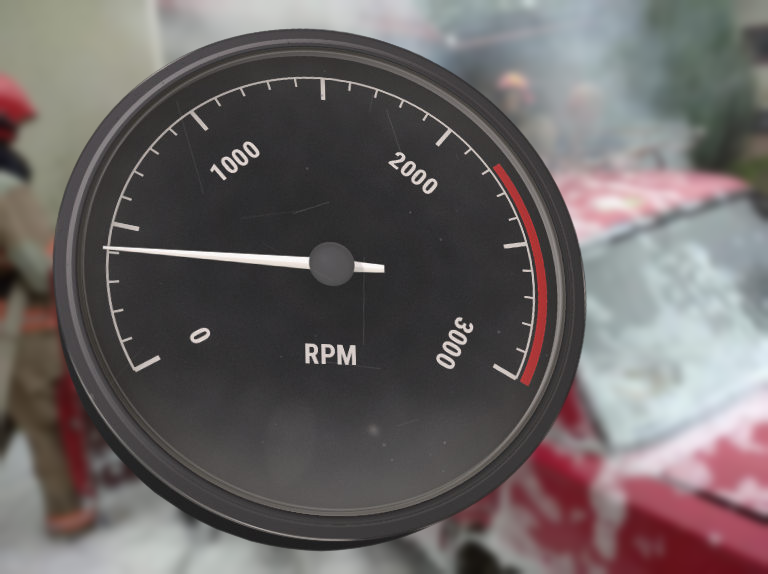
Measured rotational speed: rpm 400
